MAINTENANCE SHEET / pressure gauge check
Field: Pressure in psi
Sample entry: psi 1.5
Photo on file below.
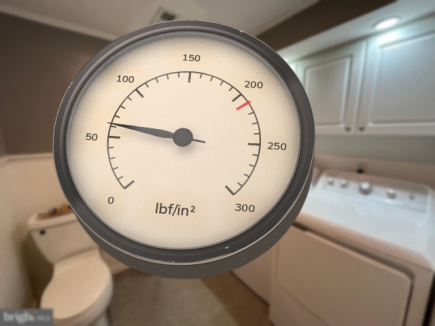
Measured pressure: psi 60
